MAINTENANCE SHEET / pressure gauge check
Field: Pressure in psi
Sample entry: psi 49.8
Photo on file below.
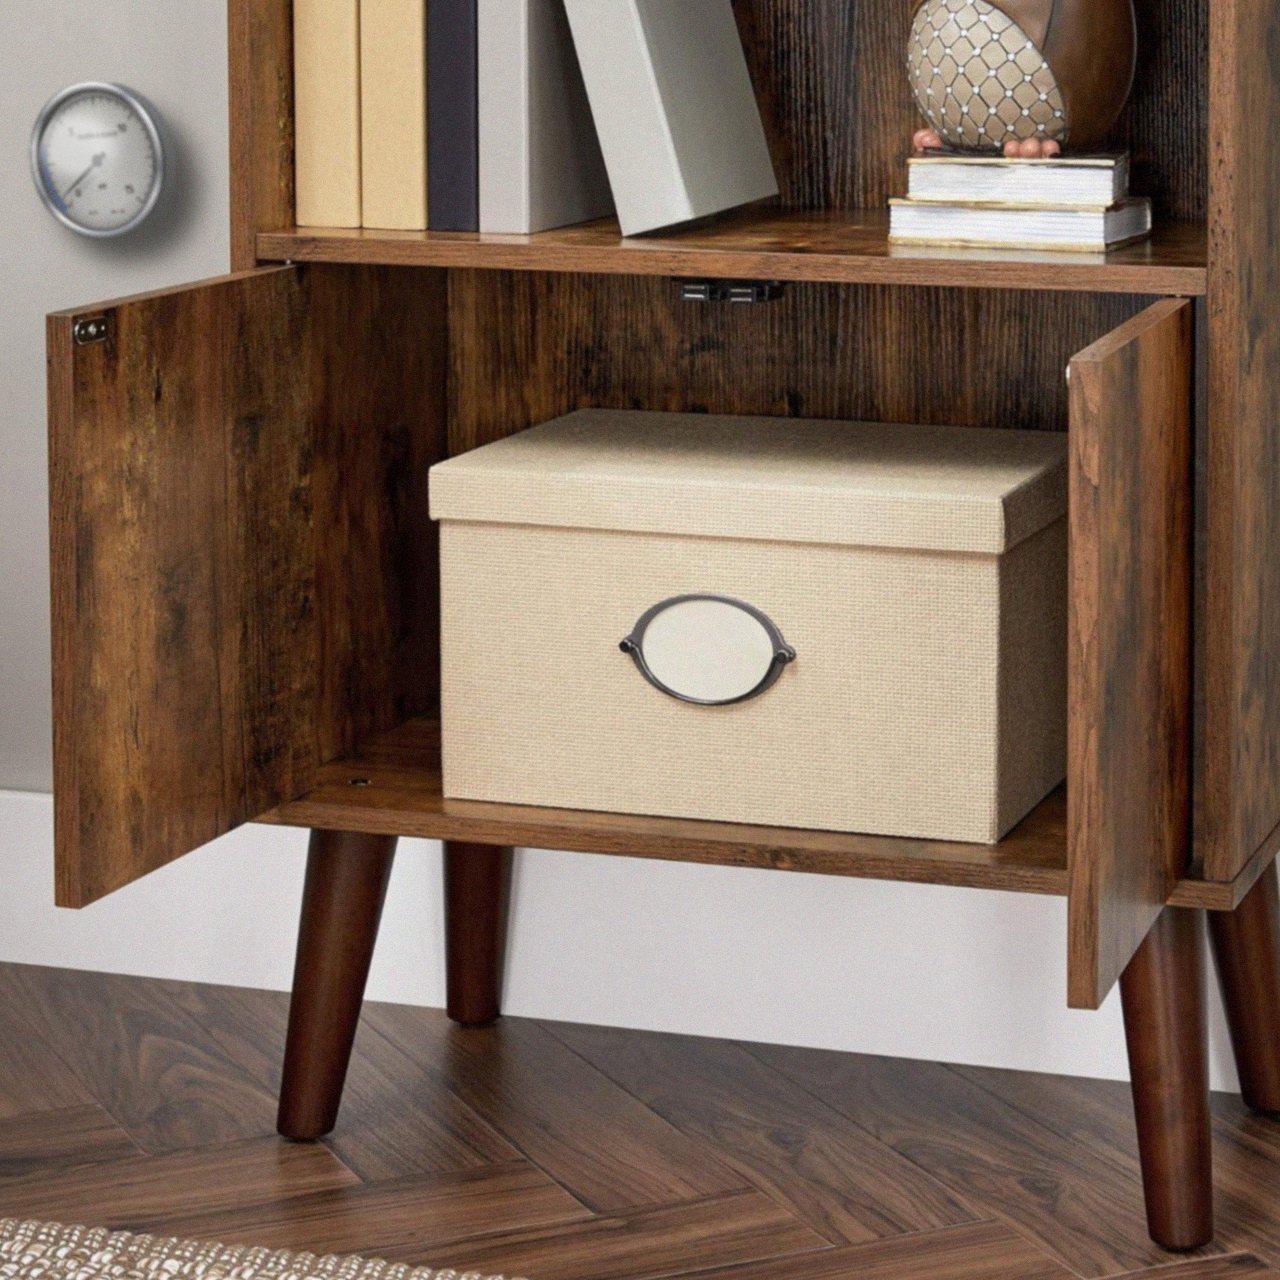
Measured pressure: psi 0.5
